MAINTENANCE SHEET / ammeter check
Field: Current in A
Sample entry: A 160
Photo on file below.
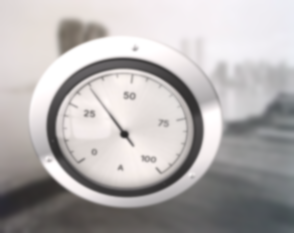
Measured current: A 35
